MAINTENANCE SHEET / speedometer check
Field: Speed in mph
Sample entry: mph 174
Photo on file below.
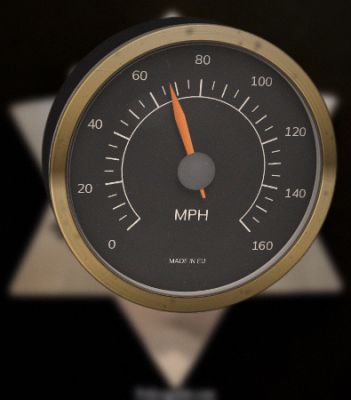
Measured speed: mph 67.5
